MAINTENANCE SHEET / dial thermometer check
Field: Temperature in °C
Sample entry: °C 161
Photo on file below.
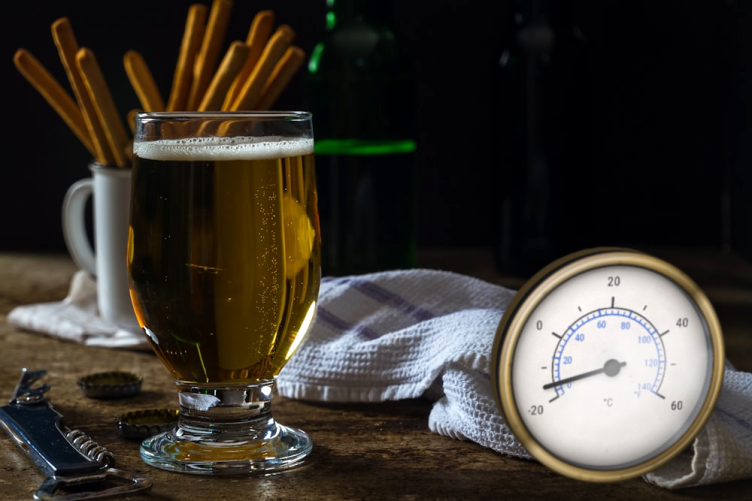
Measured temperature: °C -15
